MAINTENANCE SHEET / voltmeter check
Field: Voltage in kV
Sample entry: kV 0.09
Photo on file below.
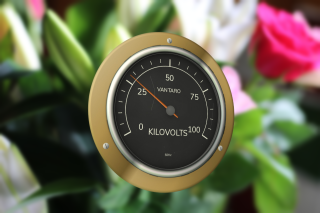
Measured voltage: kV 27.5
